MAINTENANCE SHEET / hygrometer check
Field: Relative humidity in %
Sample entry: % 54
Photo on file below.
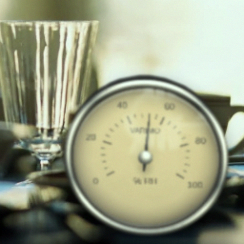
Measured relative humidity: % 52
